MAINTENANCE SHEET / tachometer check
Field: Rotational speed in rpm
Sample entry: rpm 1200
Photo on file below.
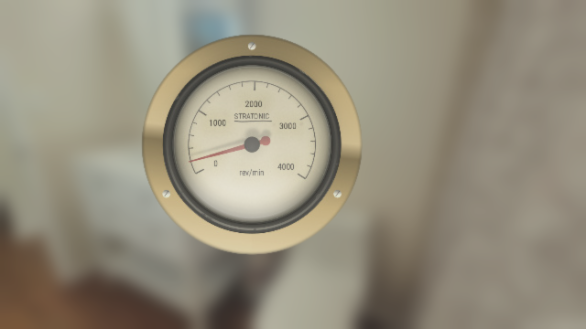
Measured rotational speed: rpm 200
